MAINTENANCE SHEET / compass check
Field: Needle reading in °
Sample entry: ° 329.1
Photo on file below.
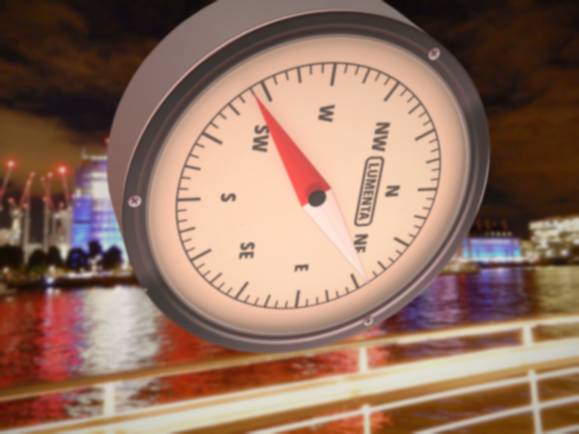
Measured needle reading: ° 235
